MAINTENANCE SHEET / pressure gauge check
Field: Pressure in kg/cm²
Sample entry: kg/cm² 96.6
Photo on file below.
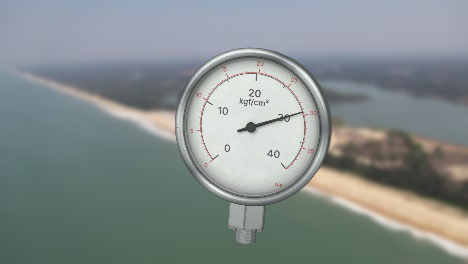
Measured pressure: kg/cm² 30
